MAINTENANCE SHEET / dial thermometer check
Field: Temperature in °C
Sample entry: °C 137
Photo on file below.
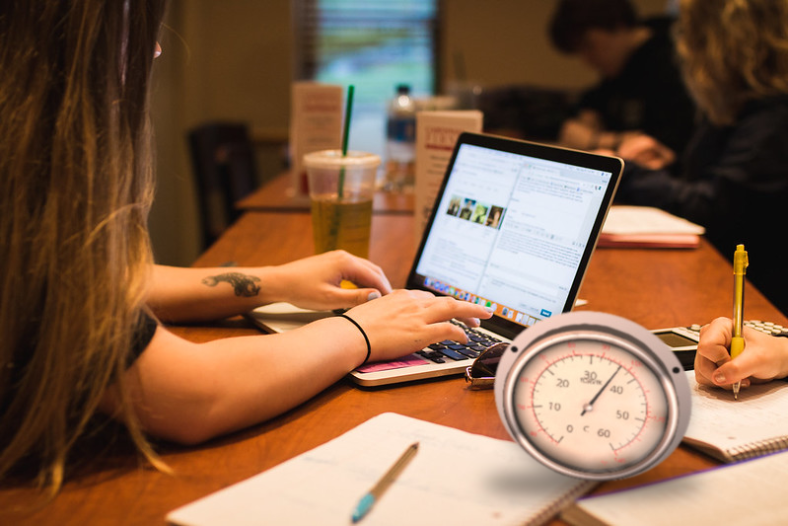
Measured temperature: °C 36
